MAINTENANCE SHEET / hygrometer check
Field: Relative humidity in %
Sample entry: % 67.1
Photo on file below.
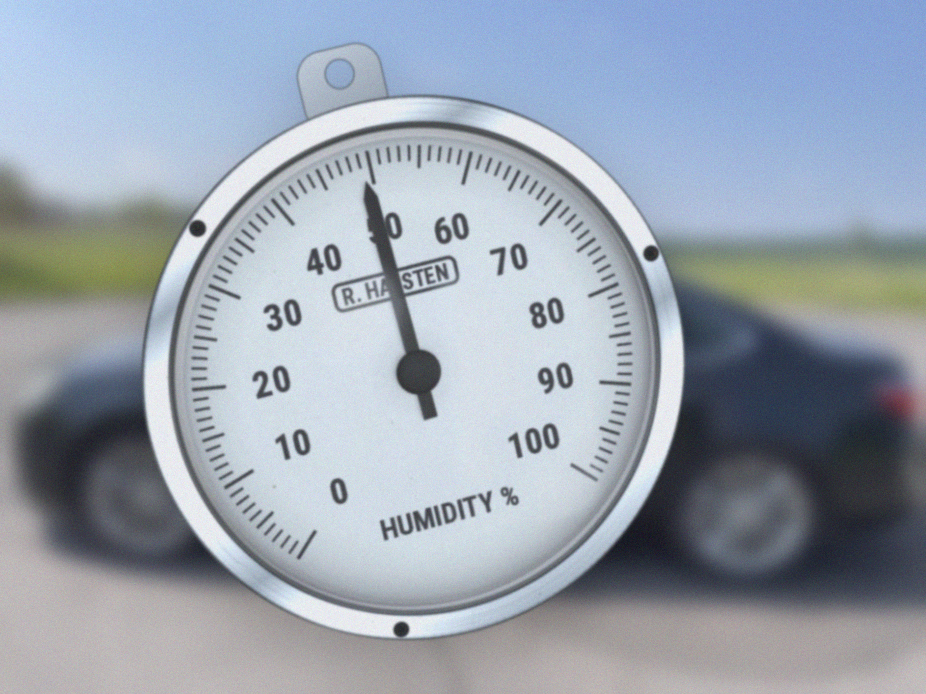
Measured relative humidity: % 49
